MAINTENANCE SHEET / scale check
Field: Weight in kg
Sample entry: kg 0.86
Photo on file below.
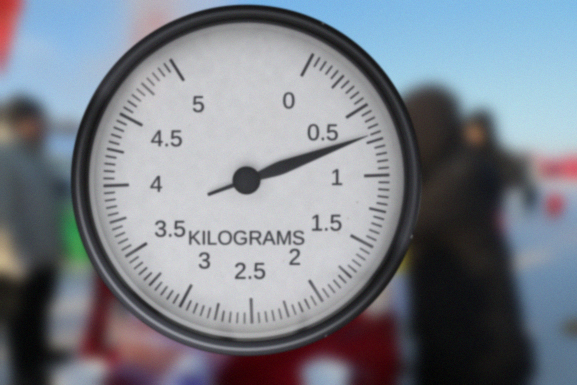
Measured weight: kg 0.7
